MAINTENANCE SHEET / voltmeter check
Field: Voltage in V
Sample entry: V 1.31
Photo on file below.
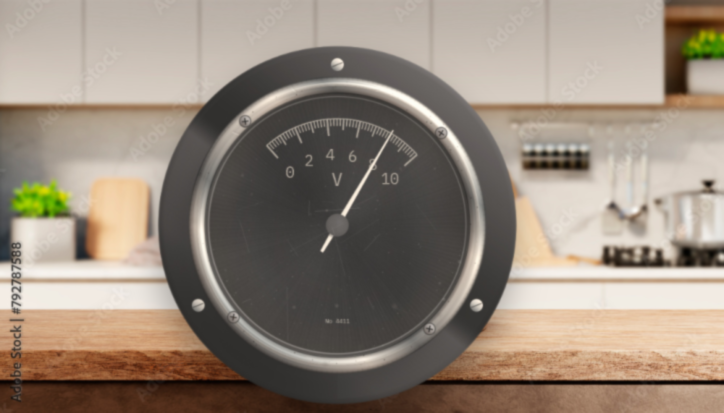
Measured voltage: V 8
